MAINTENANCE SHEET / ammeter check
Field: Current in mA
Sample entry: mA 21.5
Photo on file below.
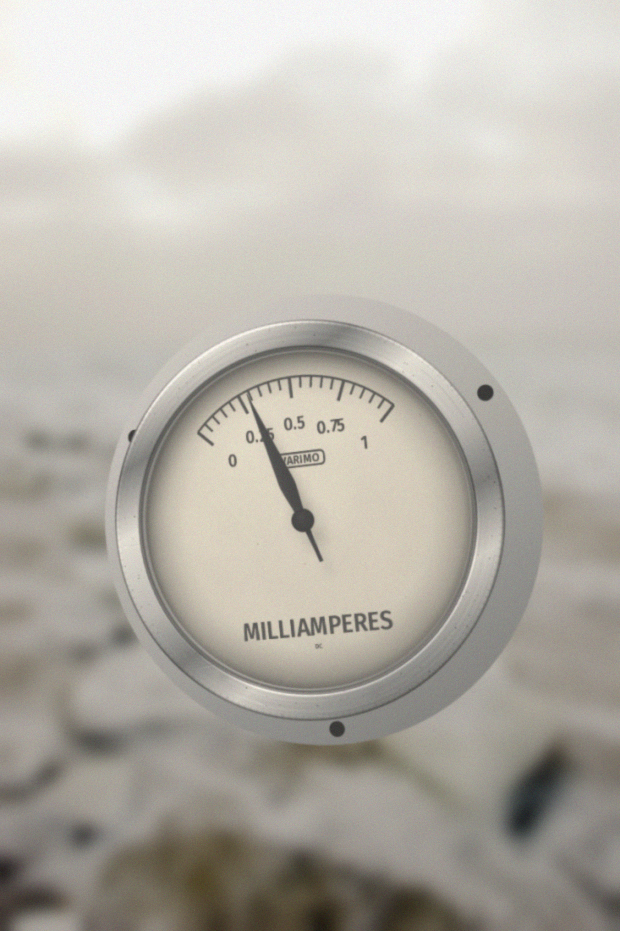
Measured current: mA 0.3
